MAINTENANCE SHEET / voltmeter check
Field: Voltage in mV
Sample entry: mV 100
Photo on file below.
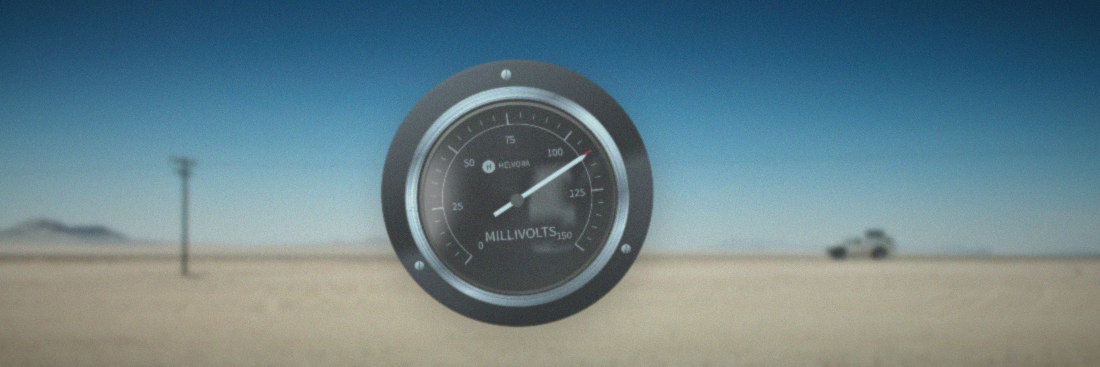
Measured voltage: mV 110
